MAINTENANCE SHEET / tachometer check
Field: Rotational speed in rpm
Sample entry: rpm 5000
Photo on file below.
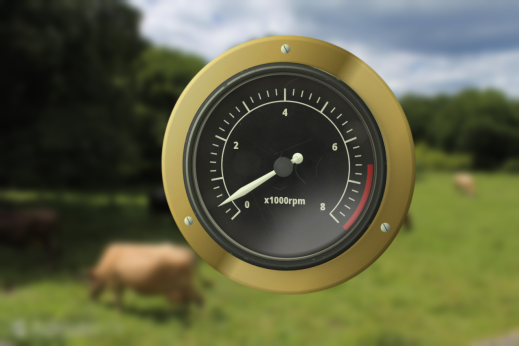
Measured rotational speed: rpm 400
